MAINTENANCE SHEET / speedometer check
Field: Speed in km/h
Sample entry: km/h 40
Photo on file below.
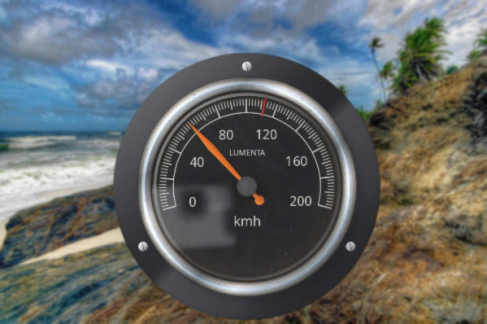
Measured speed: km/h 60
